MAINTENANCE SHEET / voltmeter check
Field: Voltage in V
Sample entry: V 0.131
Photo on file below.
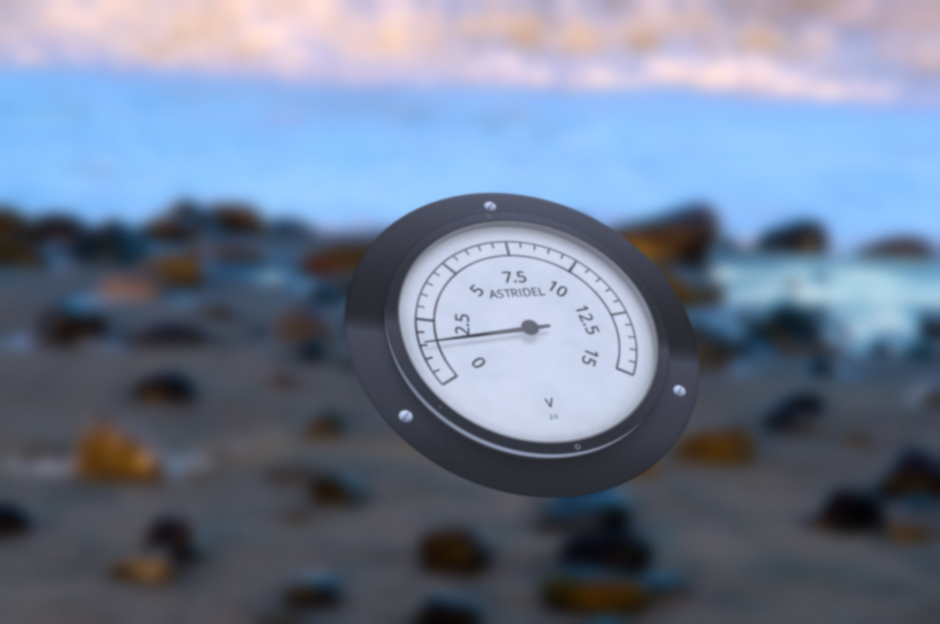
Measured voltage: V 1.5
